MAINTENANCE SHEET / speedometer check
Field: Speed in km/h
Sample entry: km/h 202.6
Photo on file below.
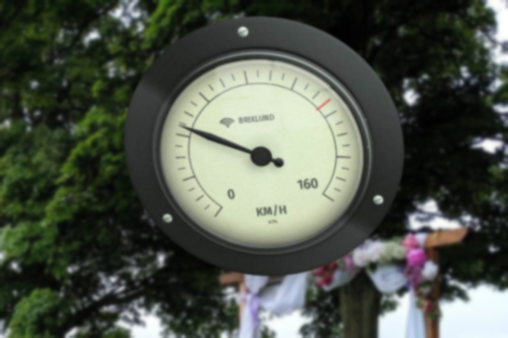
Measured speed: km/h 45
